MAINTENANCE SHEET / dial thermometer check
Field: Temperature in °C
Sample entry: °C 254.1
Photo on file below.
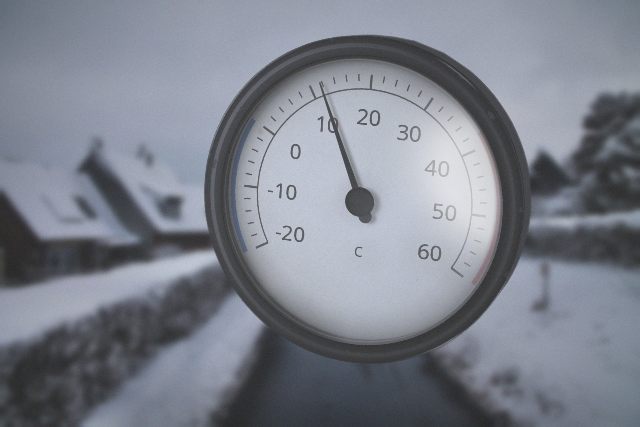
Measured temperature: °C 12
